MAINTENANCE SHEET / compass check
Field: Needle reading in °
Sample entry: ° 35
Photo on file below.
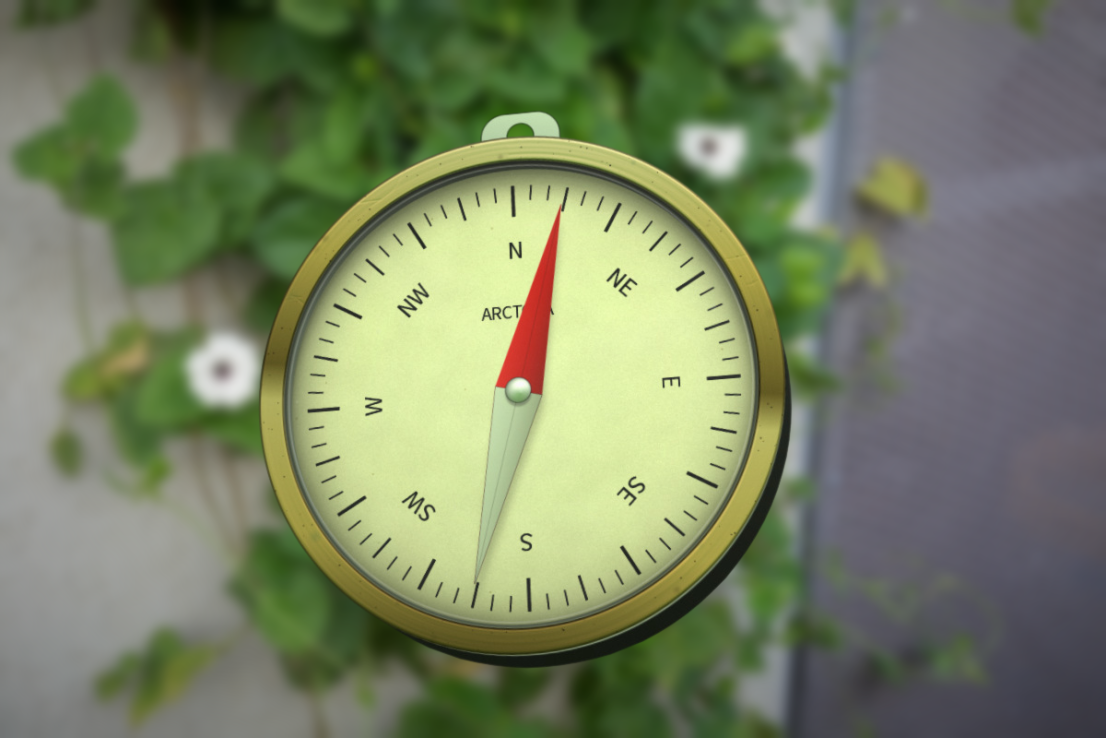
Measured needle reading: ° 15
